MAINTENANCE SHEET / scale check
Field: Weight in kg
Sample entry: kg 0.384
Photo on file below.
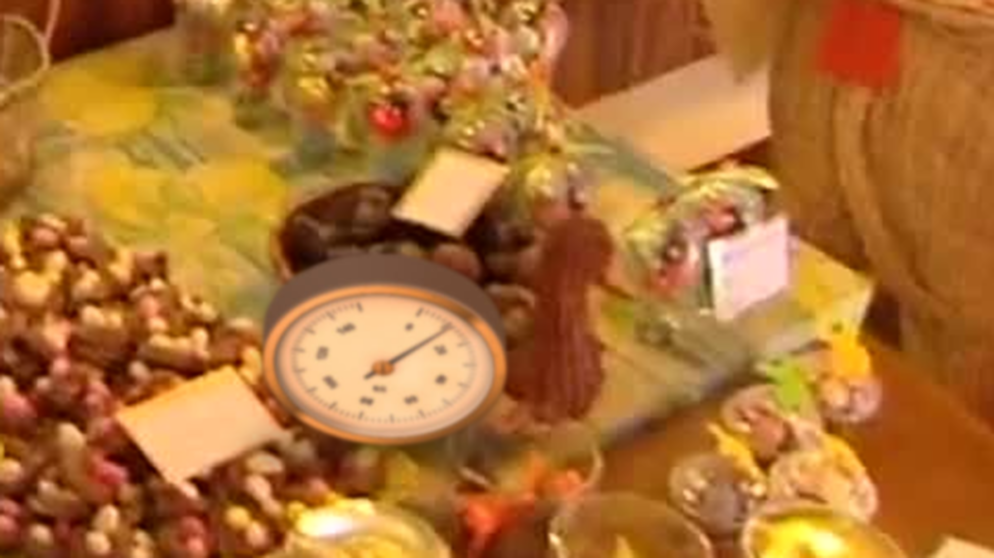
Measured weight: kg 10
